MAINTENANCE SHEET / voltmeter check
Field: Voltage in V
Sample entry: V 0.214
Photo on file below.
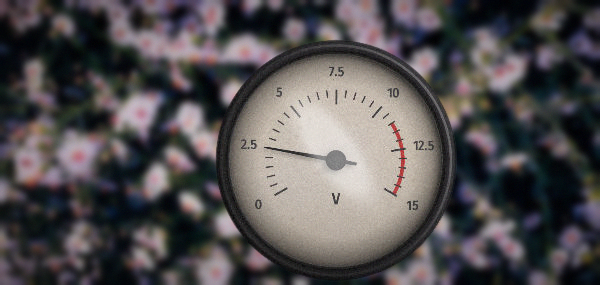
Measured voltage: V 2.5
